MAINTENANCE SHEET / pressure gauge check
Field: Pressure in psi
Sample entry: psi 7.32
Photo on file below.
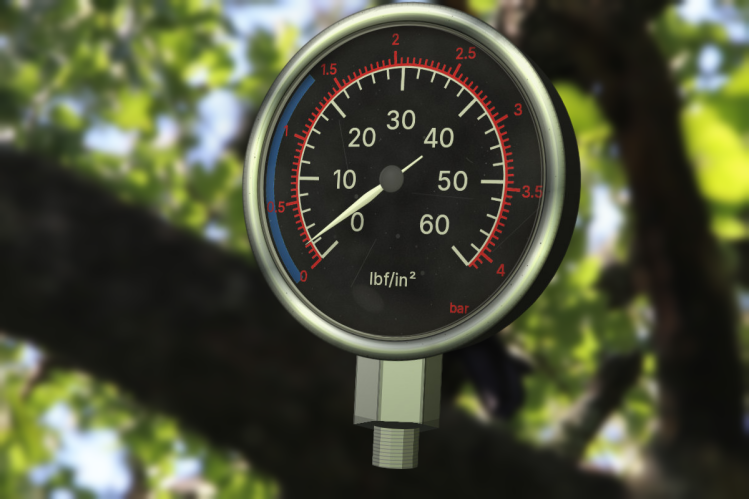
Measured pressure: psi 2
